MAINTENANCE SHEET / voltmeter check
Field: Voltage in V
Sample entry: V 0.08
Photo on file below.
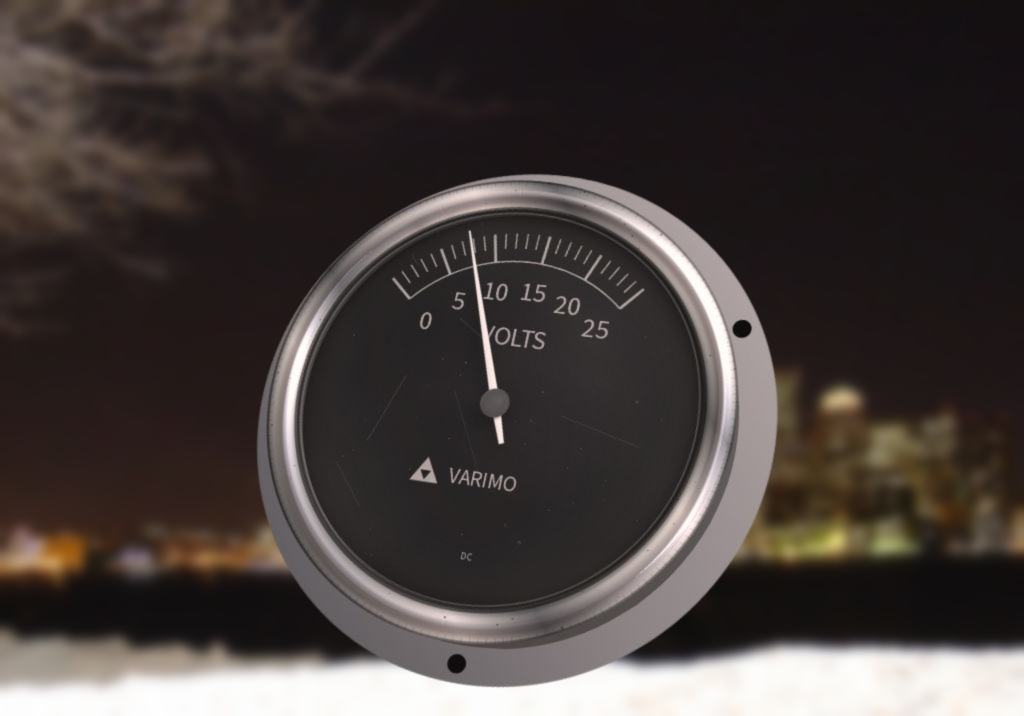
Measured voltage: V 8
